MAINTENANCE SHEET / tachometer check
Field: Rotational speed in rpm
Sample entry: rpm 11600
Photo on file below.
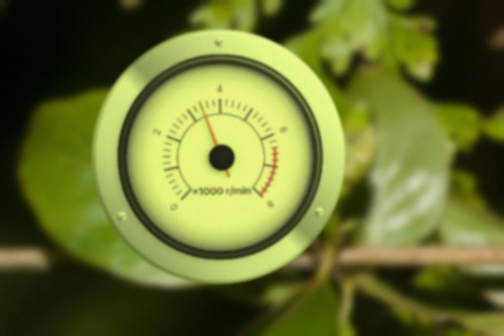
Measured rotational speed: rpm 3400
